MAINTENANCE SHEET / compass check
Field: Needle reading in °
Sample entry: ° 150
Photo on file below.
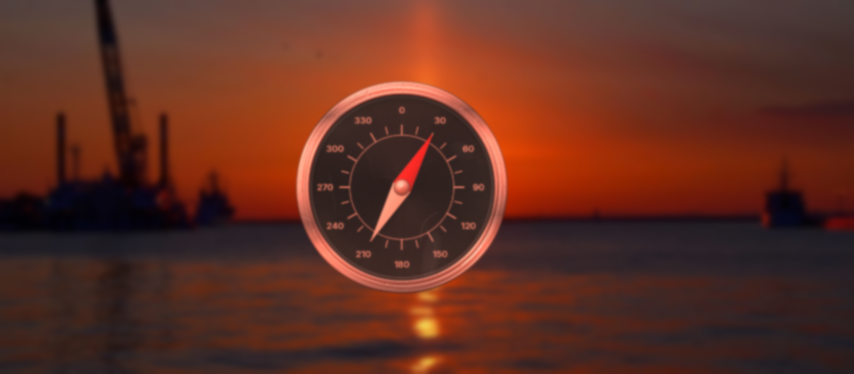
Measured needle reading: ° 30
